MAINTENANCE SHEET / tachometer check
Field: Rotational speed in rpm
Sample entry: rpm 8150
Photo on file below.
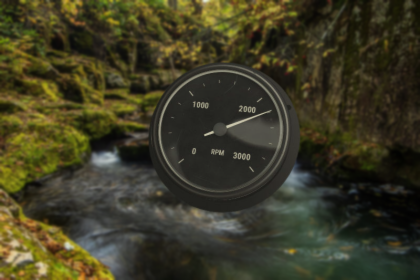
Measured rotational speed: rpm 2200
